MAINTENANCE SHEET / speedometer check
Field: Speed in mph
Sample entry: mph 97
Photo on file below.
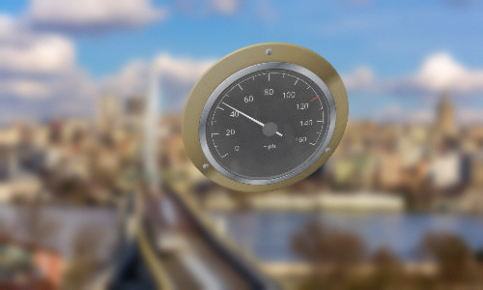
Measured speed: mph 45
